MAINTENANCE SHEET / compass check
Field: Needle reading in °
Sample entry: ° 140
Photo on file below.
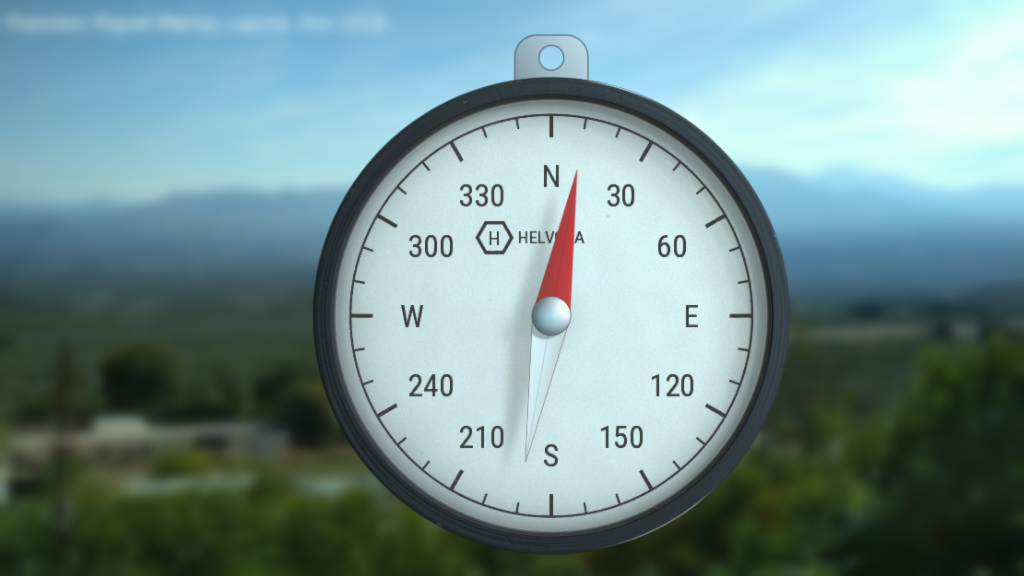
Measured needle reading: ° 10
